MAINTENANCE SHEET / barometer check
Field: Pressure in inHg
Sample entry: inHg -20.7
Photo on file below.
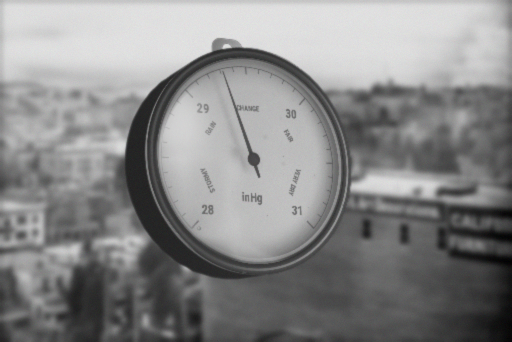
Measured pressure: inHg 29.3
